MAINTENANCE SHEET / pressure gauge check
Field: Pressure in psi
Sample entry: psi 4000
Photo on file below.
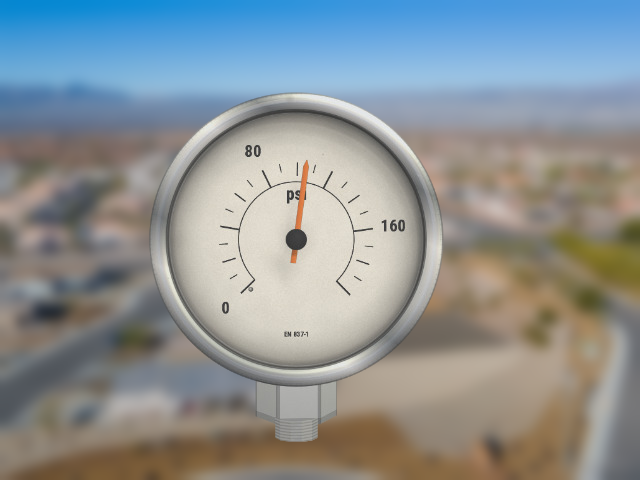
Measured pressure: psi 105
